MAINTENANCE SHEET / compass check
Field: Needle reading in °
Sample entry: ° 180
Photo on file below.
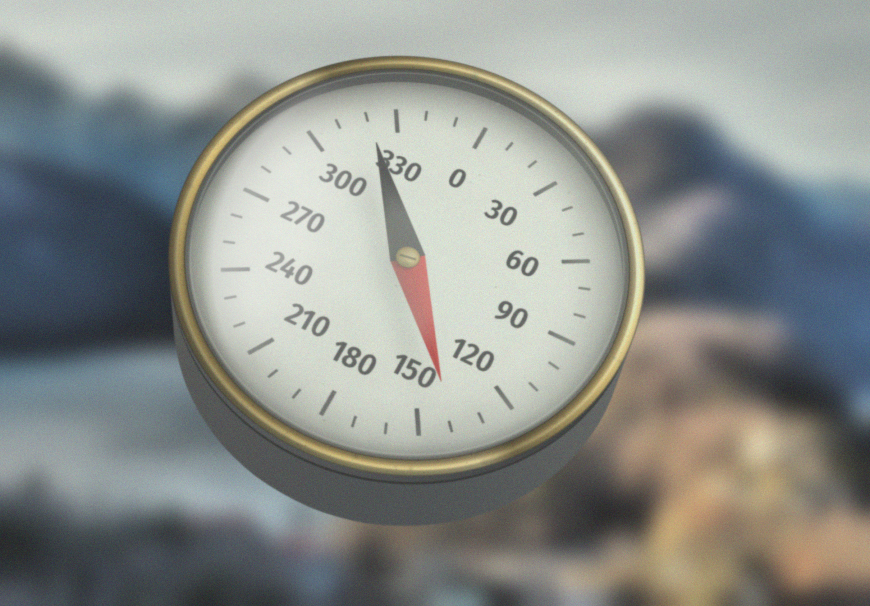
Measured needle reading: ° 140
